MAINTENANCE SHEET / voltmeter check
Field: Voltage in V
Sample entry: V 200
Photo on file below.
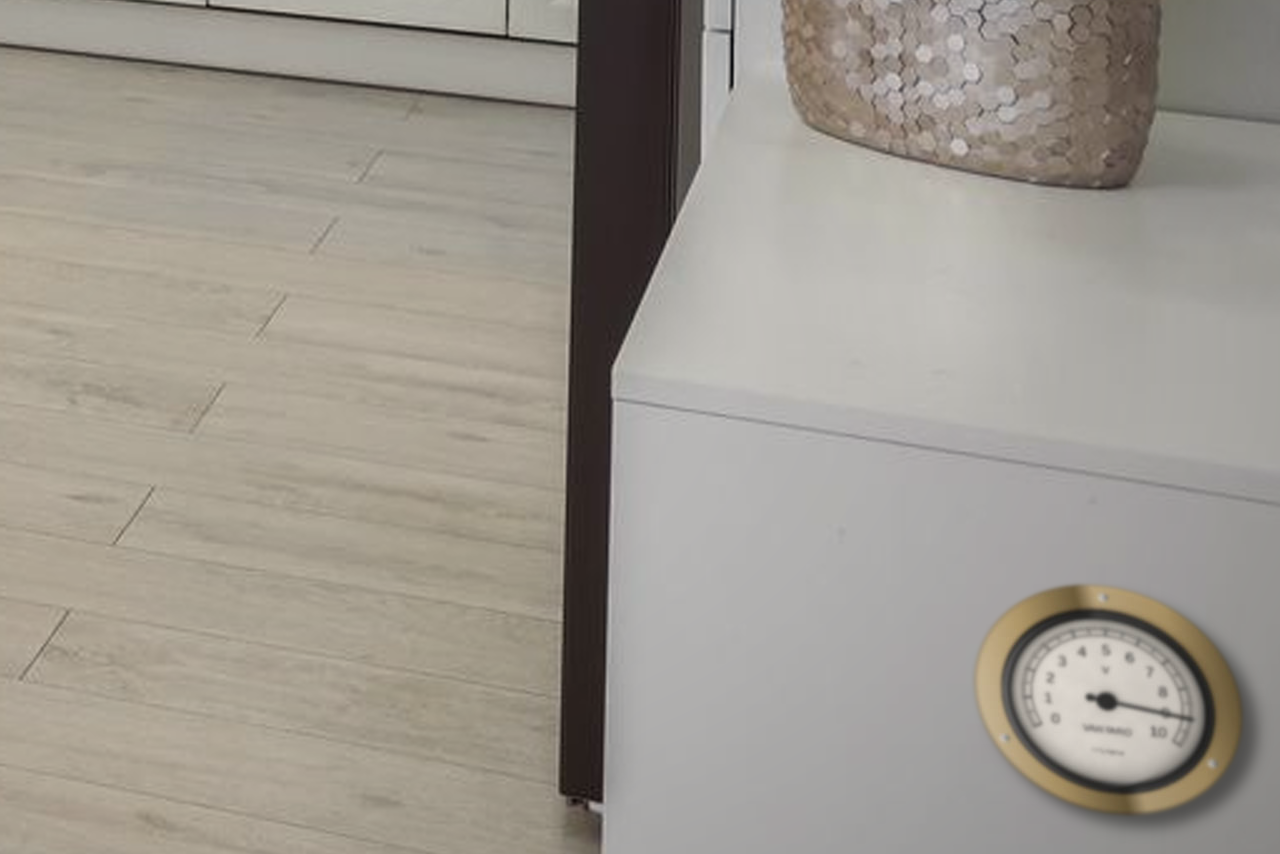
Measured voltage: V 9
